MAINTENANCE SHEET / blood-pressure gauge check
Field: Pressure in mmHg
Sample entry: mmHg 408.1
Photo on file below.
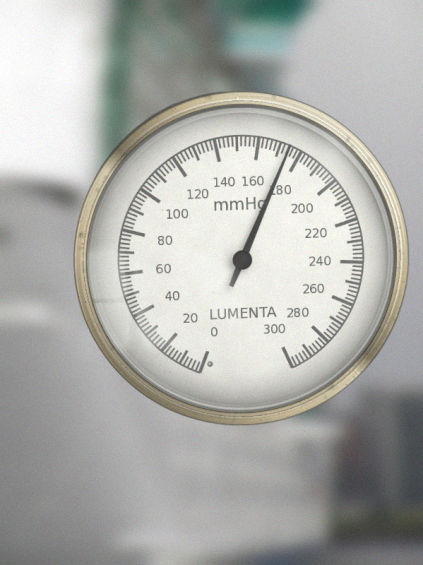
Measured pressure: mmHg 174
